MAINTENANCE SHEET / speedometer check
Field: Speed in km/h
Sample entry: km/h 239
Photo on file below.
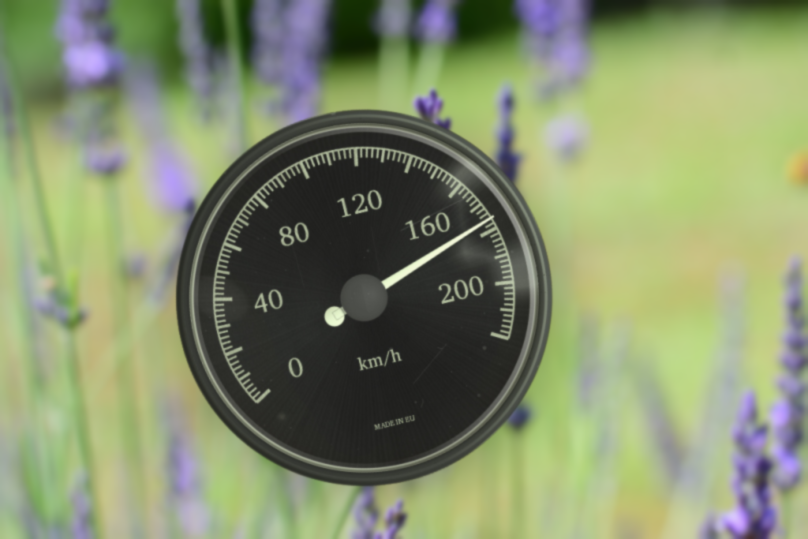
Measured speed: km/h 176
